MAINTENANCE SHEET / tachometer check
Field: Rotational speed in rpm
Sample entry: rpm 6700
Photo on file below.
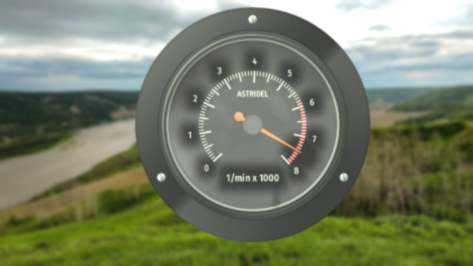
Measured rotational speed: rpm 7500
